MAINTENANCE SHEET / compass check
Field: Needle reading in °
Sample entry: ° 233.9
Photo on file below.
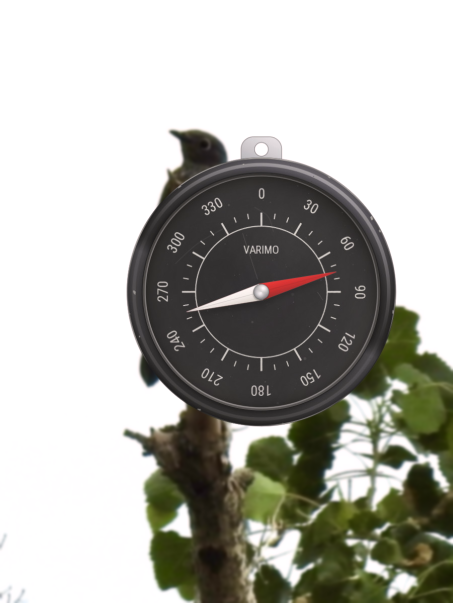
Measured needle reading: ° 75
